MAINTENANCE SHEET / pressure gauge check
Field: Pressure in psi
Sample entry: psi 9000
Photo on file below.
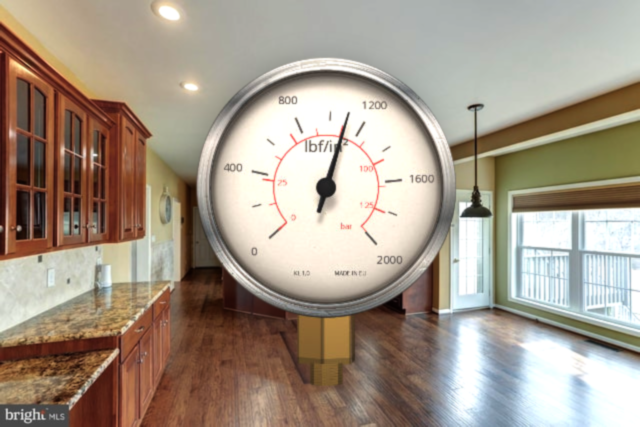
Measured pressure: psi 1100
